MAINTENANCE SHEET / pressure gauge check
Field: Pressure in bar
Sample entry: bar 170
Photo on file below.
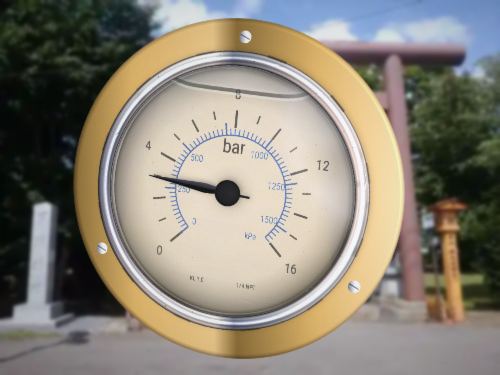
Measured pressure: bar 3
